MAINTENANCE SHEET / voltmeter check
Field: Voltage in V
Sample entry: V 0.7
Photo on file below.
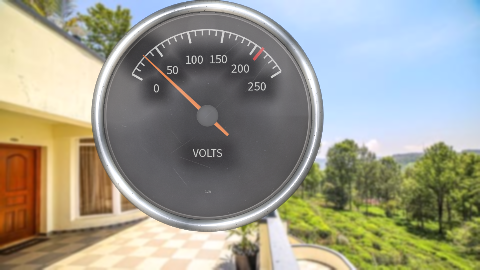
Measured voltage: V 30
